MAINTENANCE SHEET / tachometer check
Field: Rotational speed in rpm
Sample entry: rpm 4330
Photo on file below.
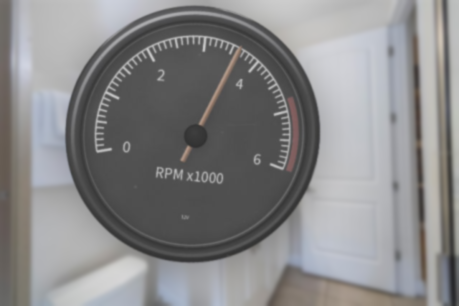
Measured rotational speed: rpm 3600
